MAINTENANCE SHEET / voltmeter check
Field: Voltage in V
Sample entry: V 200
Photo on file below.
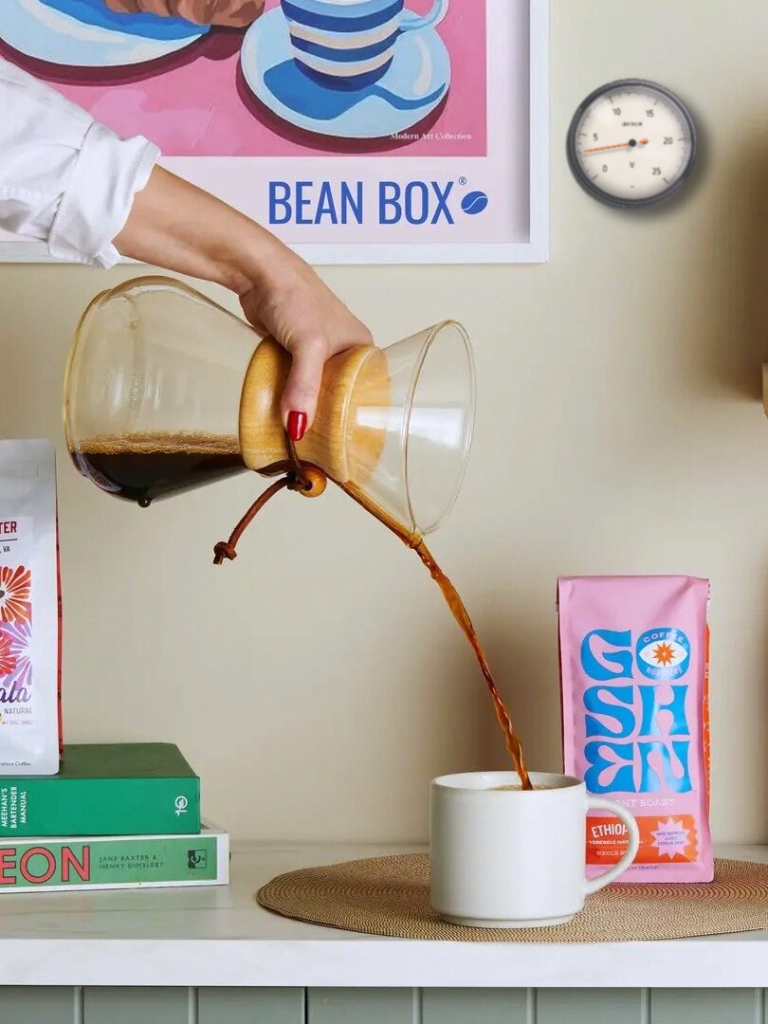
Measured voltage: V 3
